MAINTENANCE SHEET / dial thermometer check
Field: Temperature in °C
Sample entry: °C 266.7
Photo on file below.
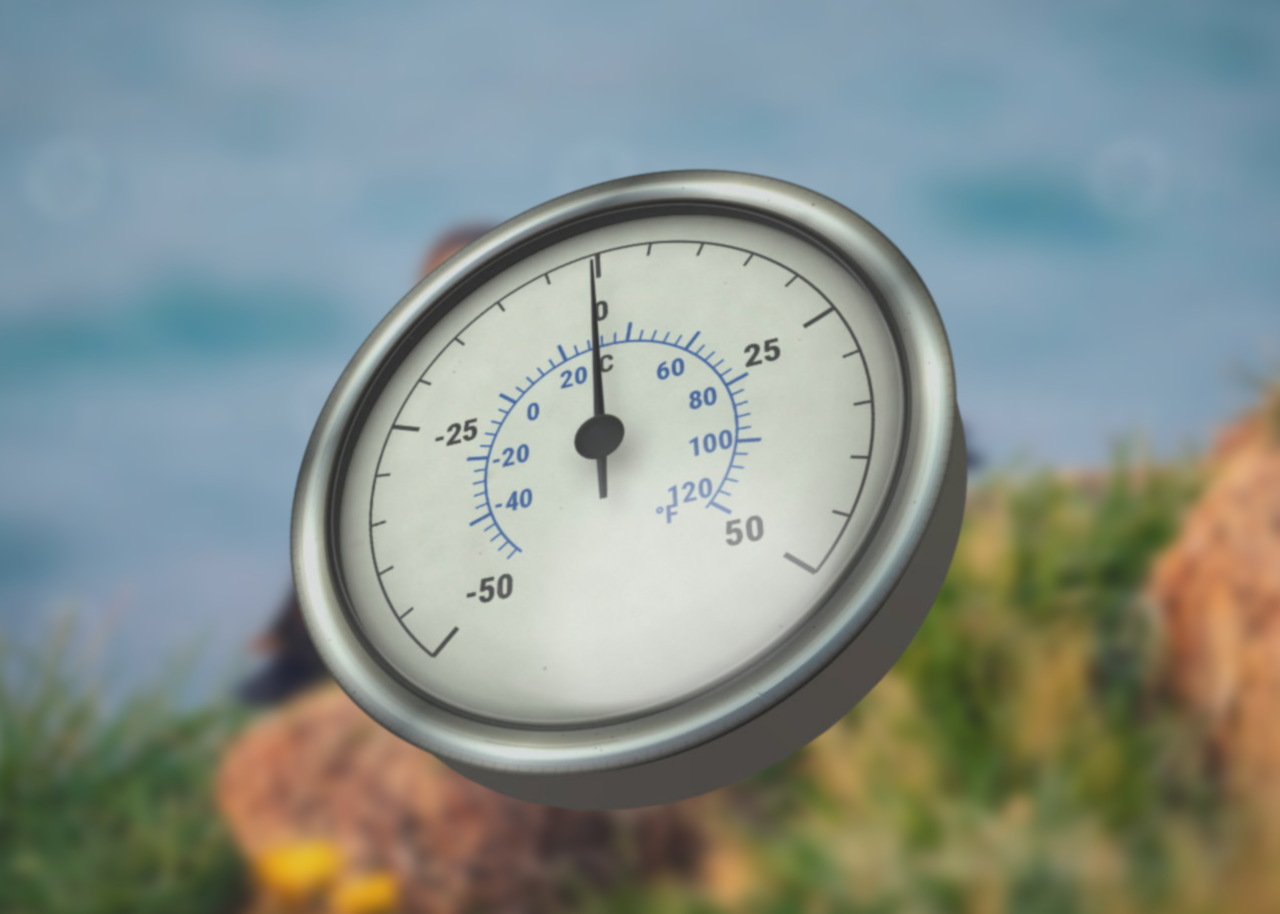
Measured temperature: °C 0
